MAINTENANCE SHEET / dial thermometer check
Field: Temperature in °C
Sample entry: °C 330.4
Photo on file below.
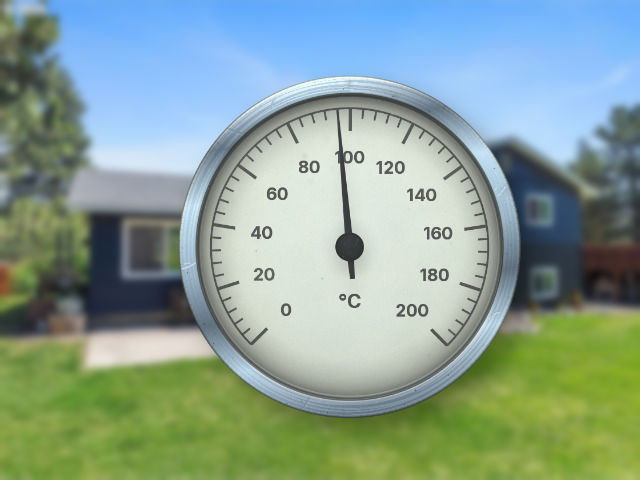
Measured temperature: °C 96
